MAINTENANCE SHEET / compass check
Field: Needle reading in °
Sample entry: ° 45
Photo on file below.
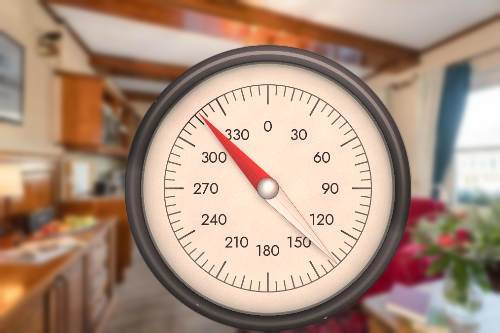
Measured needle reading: ° 317.5
